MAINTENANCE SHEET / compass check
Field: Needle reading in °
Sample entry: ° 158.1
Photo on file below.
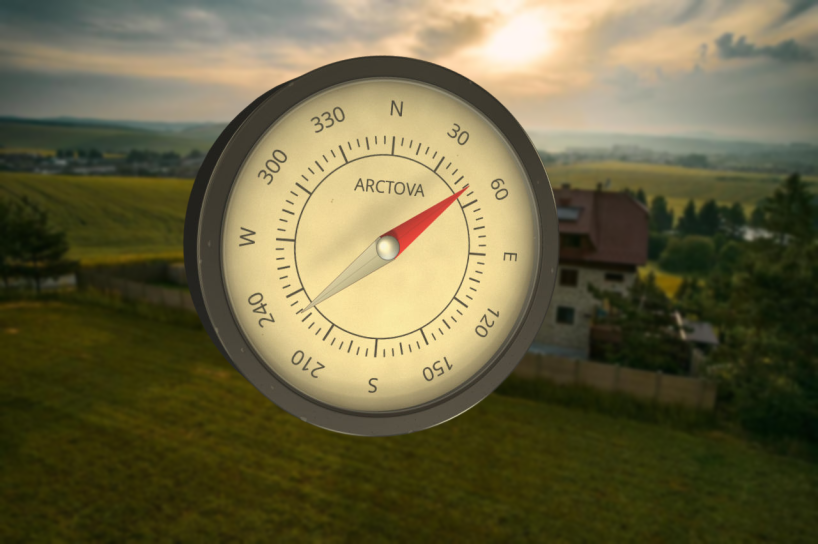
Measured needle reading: ° 50
